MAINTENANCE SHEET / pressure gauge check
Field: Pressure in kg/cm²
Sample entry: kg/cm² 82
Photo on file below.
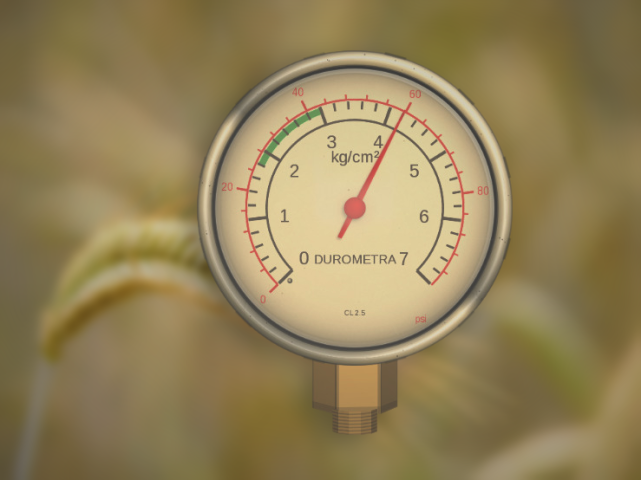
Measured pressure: kg/cm² 4.2
